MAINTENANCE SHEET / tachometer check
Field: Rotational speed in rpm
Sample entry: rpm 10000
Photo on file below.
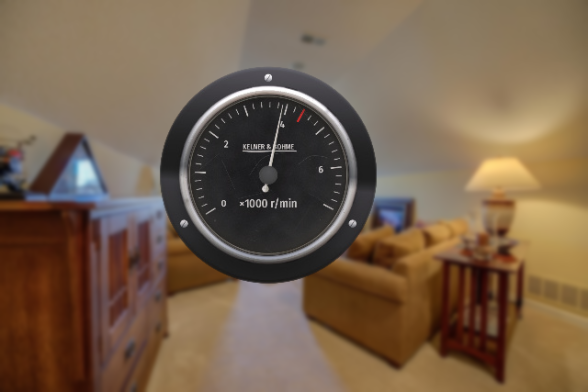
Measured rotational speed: rpm 3900
